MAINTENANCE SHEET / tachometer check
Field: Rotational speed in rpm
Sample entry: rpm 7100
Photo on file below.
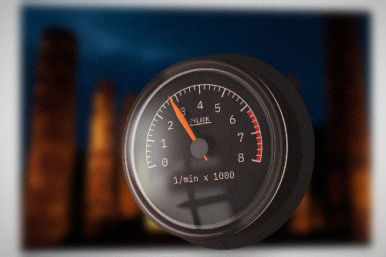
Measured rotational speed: rpm 2800
